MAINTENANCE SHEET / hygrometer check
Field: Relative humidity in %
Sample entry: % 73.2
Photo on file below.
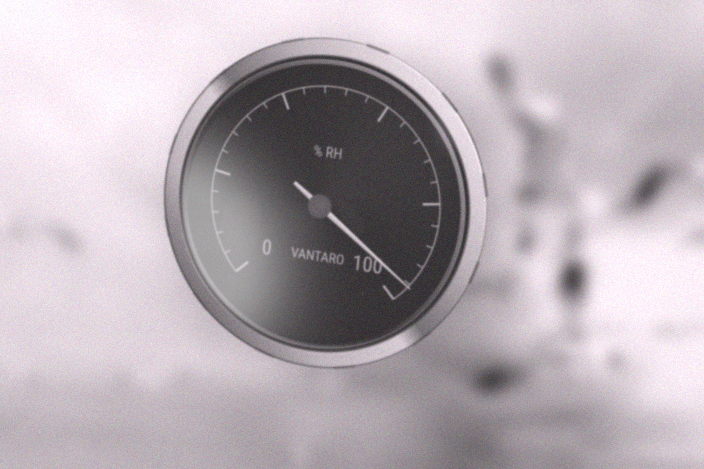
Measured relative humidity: % 96
